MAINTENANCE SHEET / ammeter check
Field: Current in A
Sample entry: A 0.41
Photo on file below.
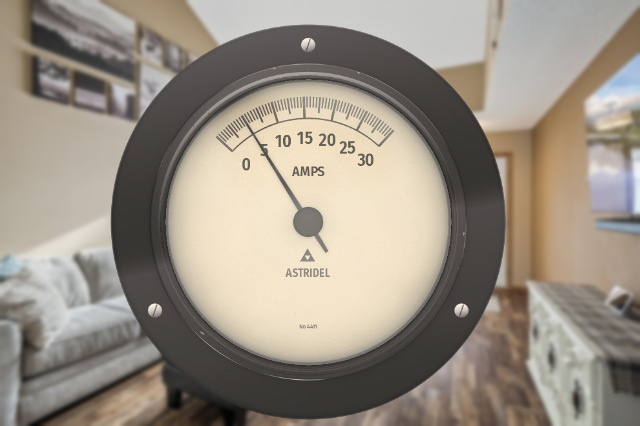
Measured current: A 5
